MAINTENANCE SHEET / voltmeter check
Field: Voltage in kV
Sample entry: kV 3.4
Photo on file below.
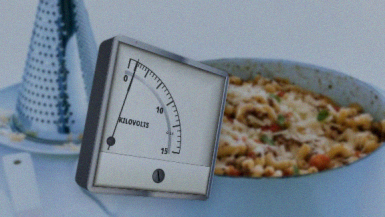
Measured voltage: kV 2.5
